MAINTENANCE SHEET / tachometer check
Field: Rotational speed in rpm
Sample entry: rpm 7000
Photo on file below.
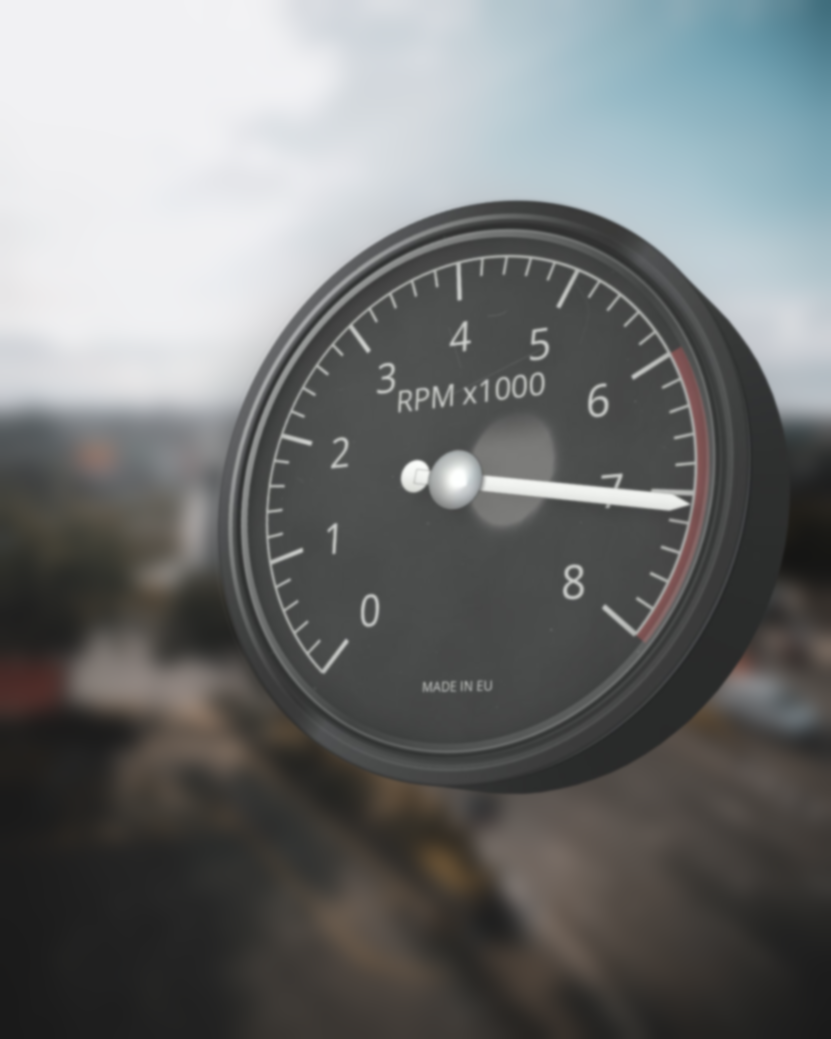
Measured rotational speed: rpm 7100
